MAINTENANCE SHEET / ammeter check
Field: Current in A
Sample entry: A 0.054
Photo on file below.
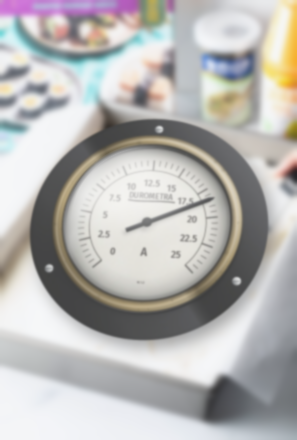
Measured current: A 18.5
